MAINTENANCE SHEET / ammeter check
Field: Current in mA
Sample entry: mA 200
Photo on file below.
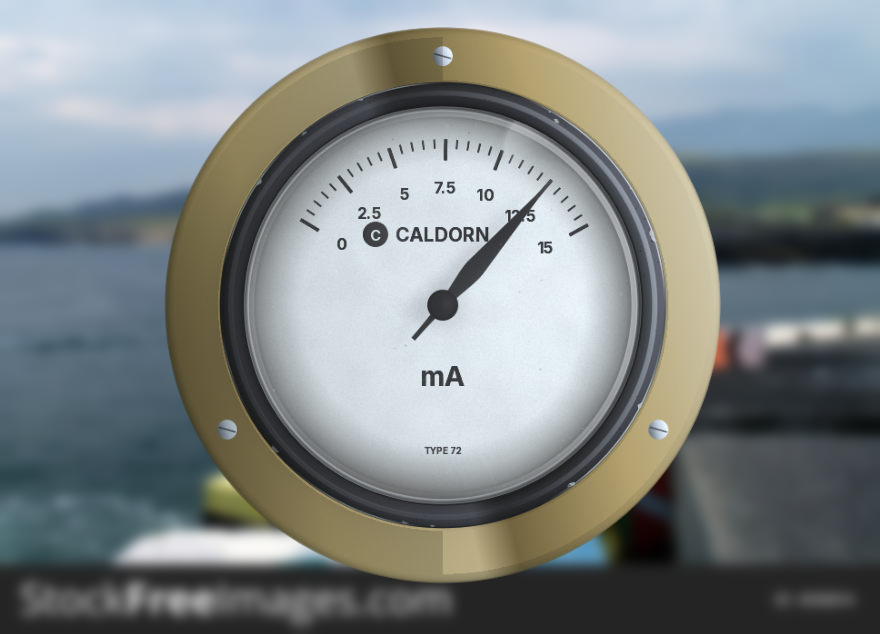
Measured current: mA 12.5
